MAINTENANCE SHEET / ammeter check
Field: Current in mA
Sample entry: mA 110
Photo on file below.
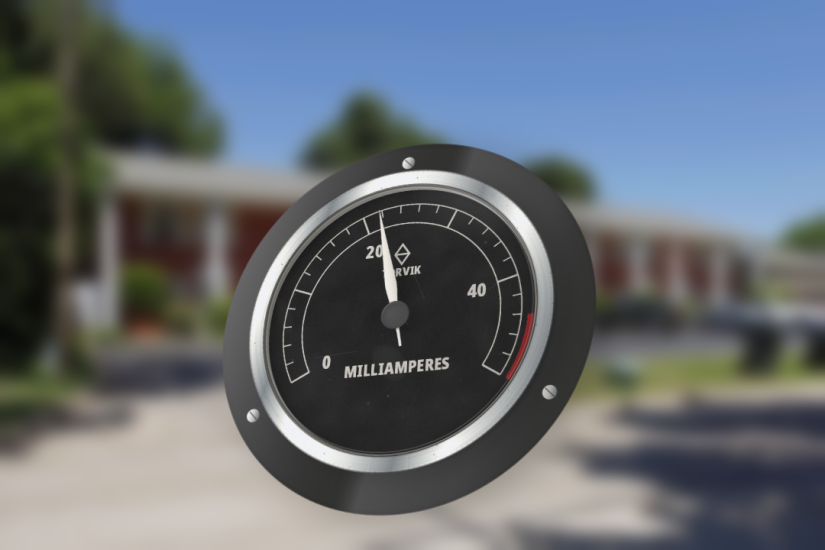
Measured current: mA 22
